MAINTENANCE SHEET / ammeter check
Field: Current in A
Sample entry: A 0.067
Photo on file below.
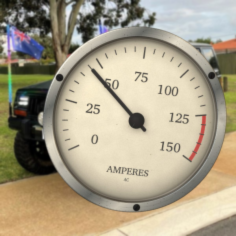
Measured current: A 45
